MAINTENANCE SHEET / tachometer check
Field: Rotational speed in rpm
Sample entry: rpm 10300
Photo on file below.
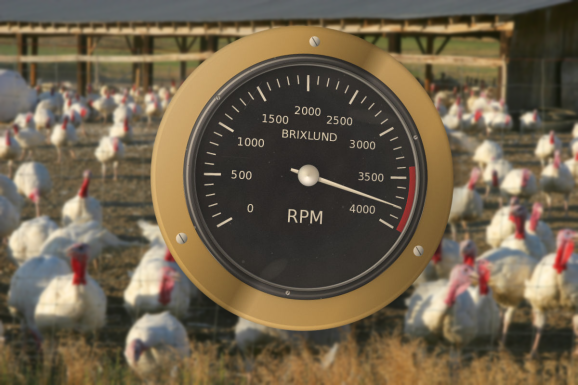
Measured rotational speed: rpm 3800
